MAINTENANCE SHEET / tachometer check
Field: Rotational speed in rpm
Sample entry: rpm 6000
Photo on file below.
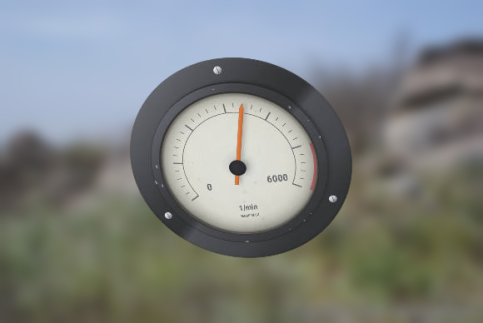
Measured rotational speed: rpm 3400
